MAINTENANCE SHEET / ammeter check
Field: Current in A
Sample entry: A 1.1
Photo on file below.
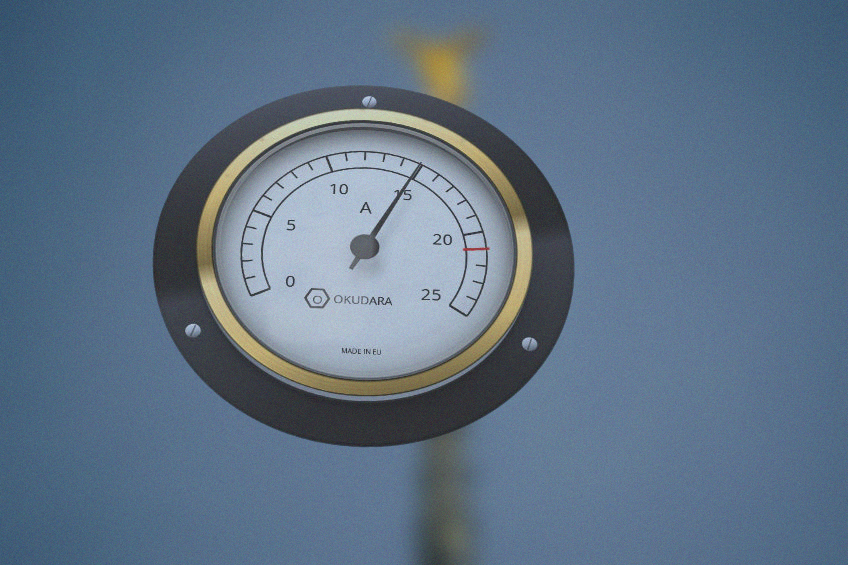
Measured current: A 15
